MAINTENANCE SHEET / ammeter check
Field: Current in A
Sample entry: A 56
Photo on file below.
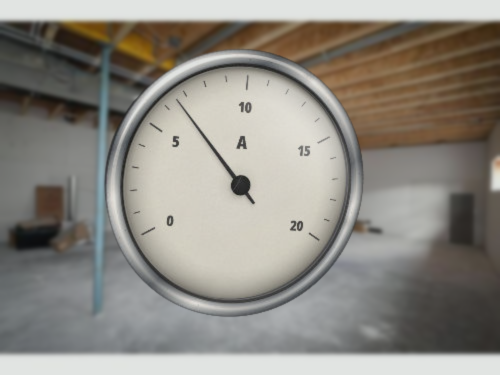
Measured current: A 6.5
